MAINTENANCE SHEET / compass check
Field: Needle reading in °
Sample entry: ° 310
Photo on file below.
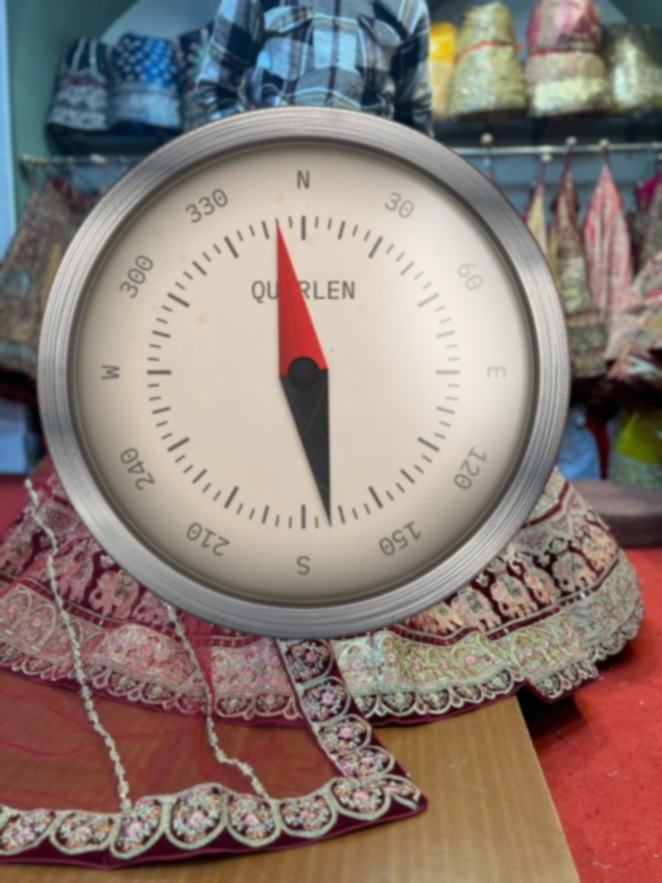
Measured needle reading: ° 350
